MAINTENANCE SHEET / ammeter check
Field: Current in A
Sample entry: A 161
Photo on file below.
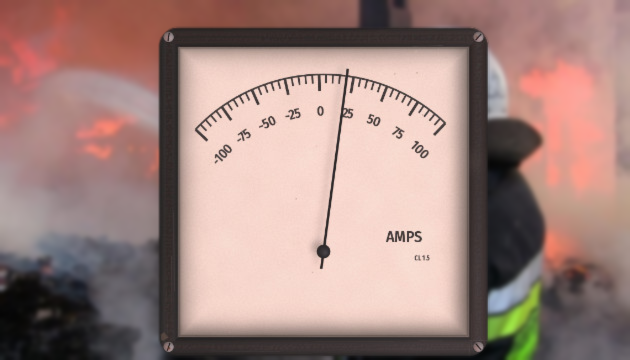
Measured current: A 20
